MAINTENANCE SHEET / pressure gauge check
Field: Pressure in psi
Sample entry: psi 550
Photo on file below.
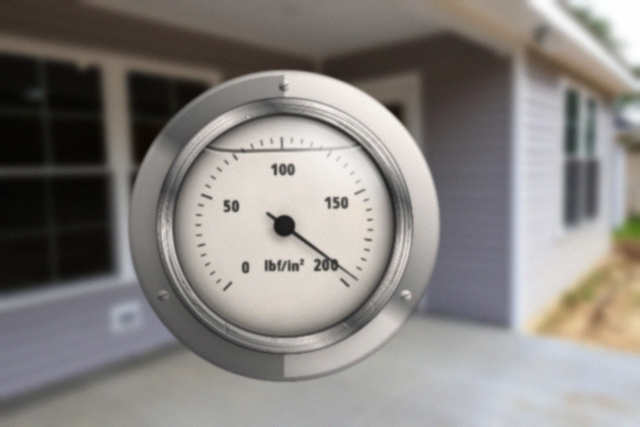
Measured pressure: psi 195
